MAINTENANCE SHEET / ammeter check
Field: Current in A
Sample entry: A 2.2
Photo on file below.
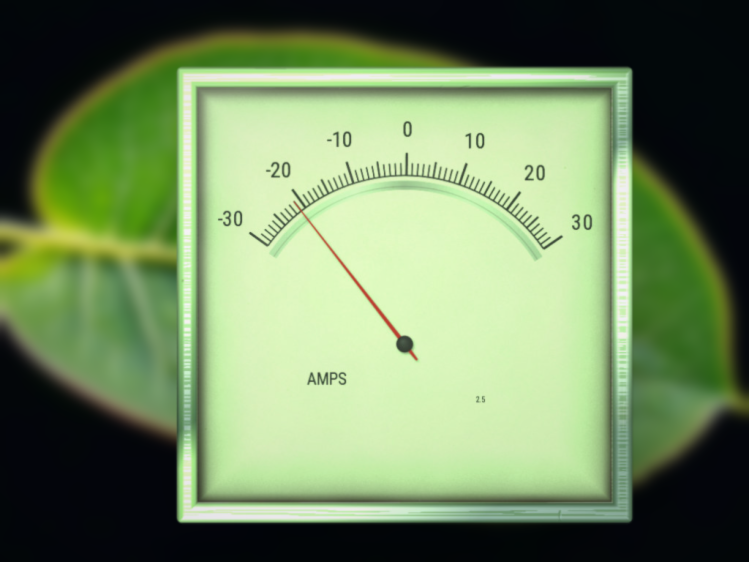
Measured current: A -21
